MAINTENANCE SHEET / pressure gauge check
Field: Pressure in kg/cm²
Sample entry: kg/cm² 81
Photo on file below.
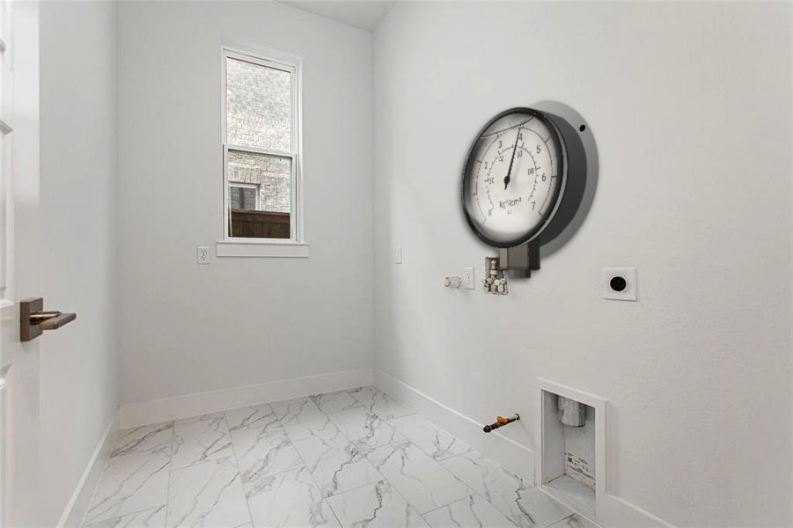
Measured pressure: kg/cm² 4
